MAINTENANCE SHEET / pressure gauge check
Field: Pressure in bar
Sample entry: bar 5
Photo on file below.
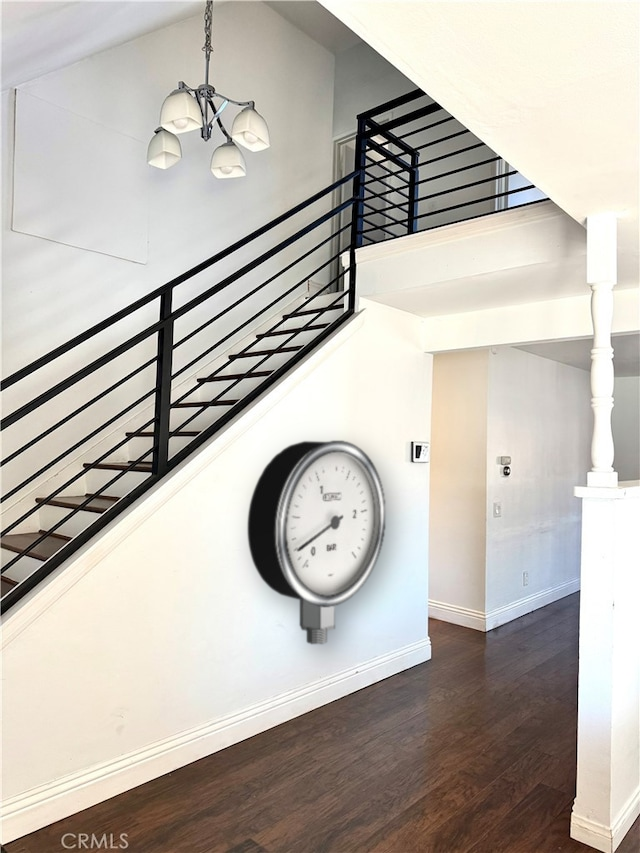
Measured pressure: bar 0.2
